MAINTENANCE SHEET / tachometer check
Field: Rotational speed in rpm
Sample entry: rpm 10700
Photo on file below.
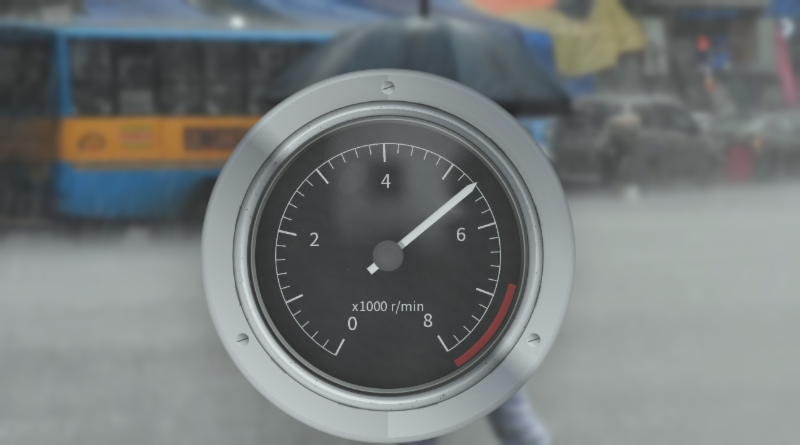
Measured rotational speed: rpm 5400
